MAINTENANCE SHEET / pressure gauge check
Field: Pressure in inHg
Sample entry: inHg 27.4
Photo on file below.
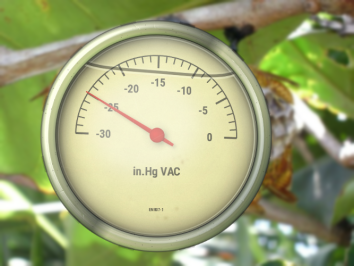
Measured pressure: inHg -25
